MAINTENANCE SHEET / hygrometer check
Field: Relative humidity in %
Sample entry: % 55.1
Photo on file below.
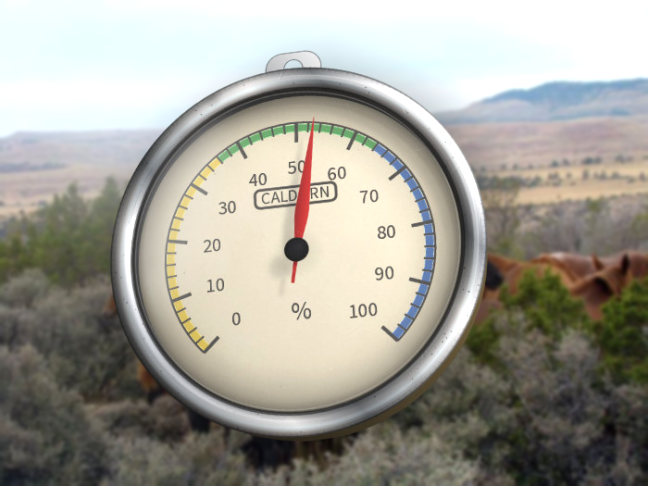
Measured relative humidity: % 53
